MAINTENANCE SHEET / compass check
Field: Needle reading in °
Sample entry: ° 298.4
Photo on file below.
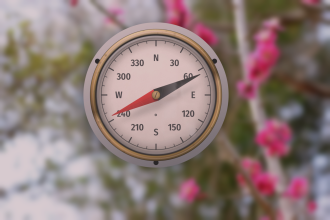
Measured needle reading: ° 245
